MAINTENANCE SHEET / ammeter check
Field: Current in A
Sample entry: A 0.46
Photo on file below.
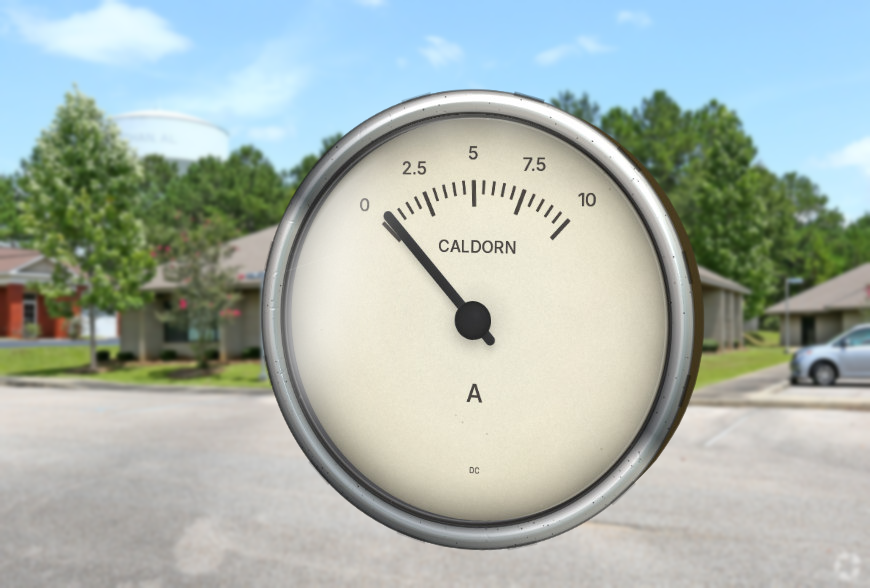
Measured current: A 0.5
